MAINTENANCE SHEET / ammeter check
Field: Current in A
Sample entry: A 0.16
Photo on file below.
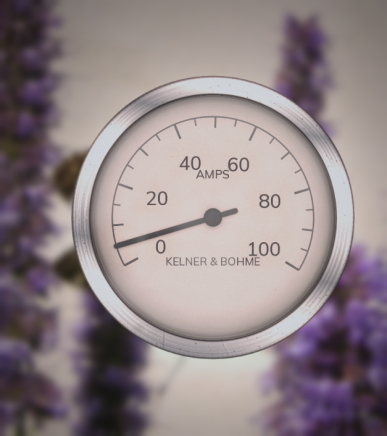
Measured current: A 5
